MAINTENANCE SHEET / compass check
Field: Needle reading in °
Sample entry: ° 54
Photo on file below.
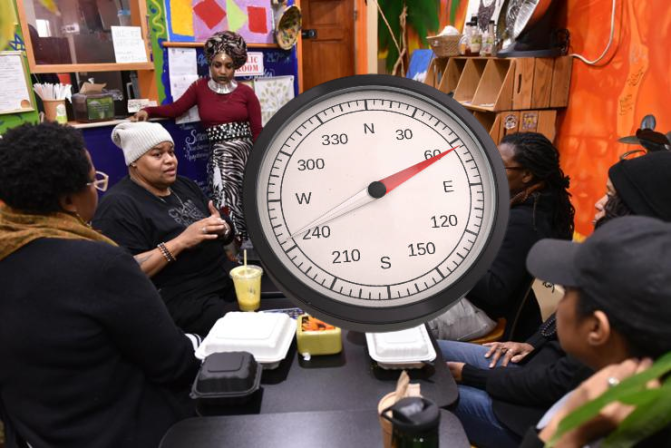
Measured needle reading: ° 65
